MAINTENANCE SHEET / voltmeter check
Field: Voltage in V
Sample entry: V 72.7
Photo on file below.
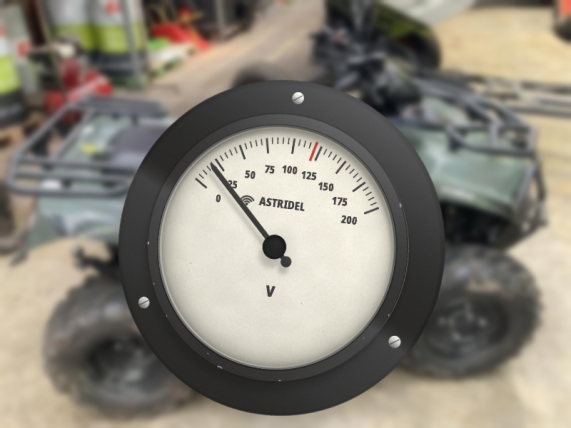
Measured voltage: V 20
